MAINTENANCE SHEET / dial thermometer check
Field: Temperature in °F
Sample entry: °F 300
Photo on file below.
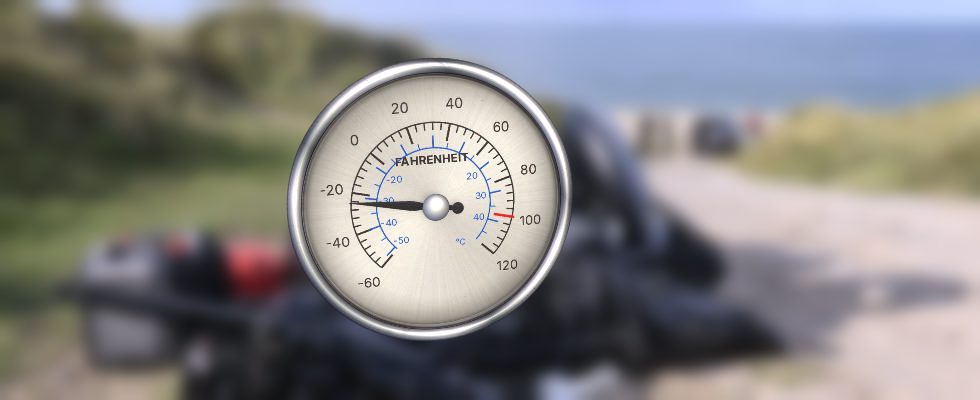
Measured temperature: °F -24
